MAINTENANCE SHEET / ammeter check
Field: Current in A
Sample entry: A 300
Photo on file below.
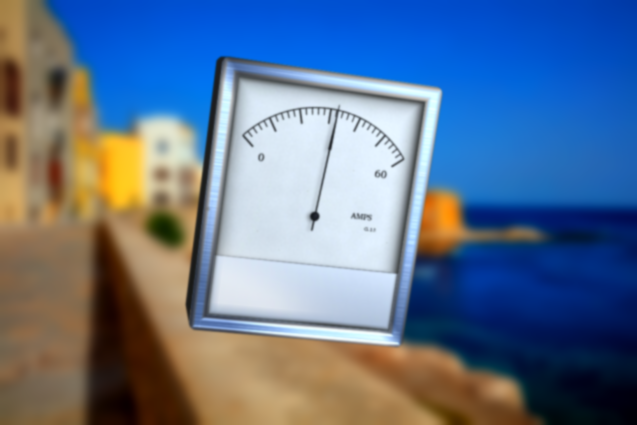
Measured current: A 32
